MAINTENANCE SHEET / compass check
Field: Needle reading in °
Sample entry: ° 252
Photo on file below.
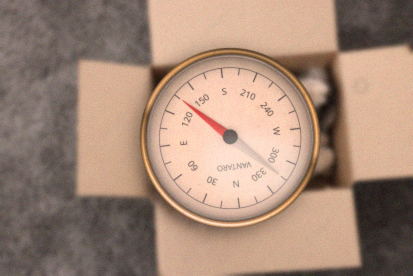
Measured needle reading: ° 135
